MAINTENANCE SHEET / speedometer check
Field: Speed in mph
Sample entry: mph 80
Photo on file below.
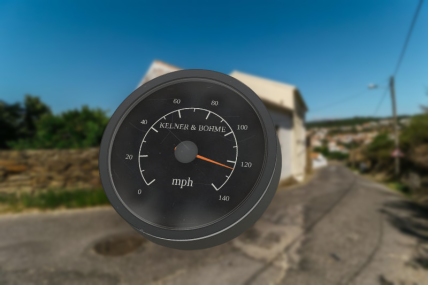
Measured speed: mph 125
